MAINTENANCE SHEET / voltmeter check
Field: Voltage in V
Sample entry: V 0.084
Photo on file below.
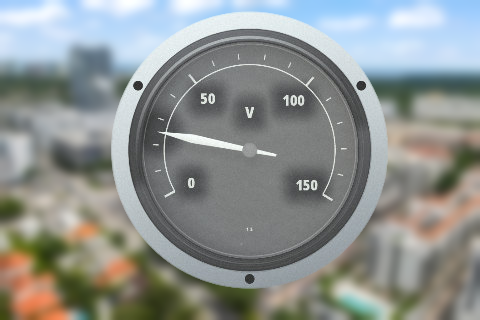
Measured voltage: V 25
